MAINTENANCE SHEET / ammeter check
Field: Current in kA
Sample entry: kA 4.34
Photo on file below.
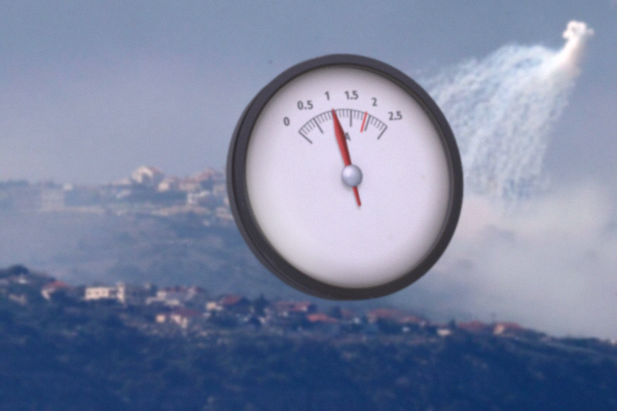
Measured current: kA 1
